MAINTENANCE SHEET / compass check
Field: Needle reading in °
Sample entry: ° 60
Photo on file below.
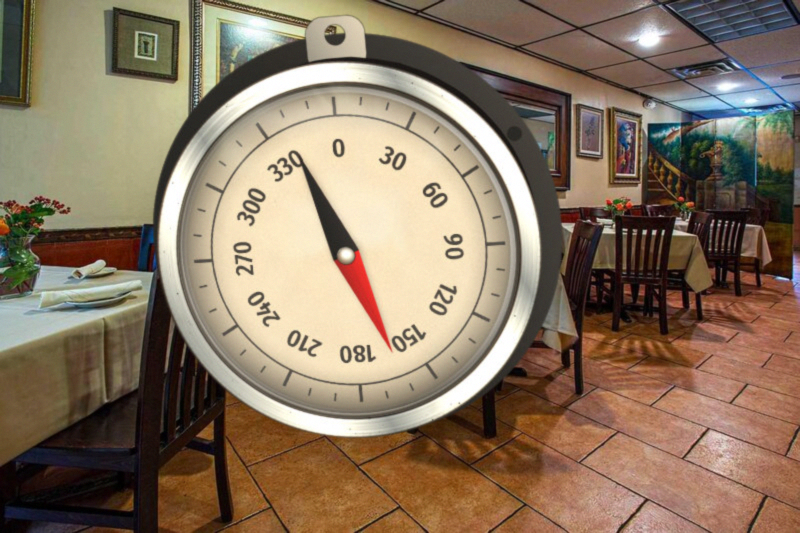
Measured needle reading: ° 160
